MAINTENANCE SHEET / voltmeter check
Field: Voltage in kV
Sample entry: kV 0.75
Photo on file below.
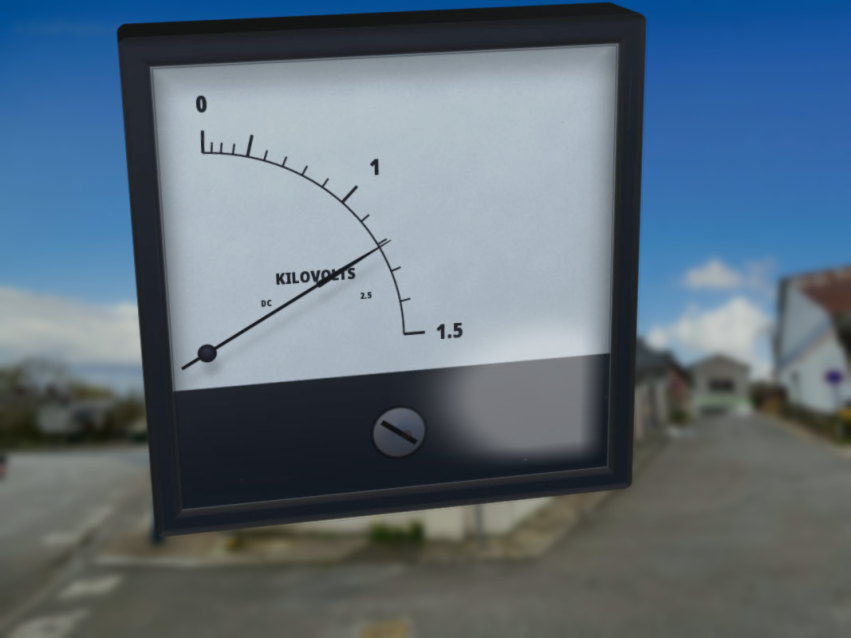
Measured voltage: kV 1.2
